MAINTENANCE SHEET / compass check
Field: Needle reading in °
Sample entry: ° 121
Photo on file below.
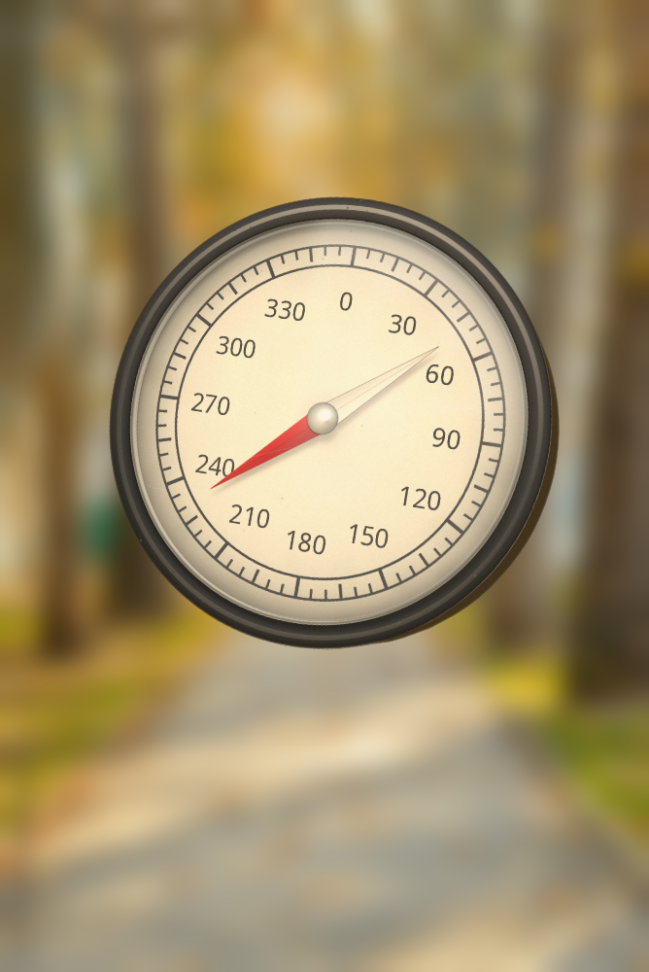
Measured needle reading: ° 230
